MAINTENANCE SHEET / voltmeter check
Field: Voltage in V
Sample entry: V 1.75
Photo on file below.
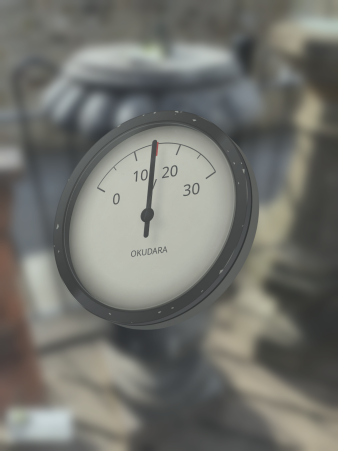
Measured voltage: V 15
